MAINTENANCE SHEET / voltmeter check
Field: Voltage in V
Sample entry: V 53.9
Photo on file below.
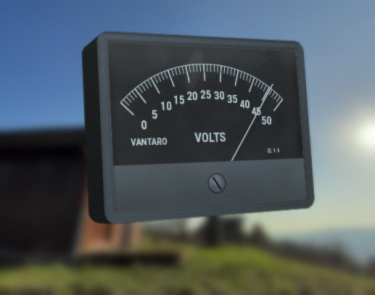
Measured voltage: V 45
